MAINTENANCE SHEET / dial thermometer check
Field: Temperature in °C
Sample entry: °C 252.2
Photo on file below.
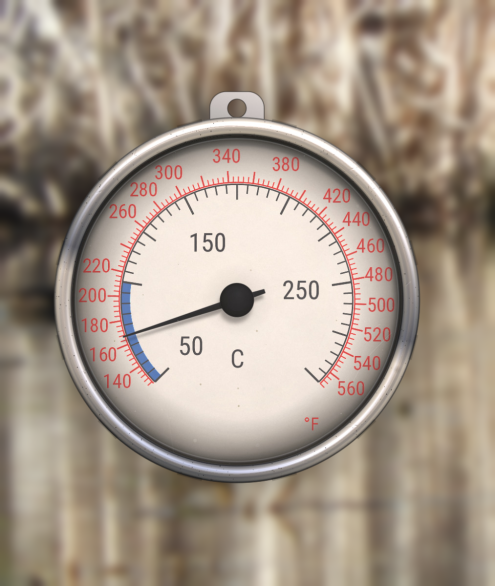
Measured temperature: °C 75
